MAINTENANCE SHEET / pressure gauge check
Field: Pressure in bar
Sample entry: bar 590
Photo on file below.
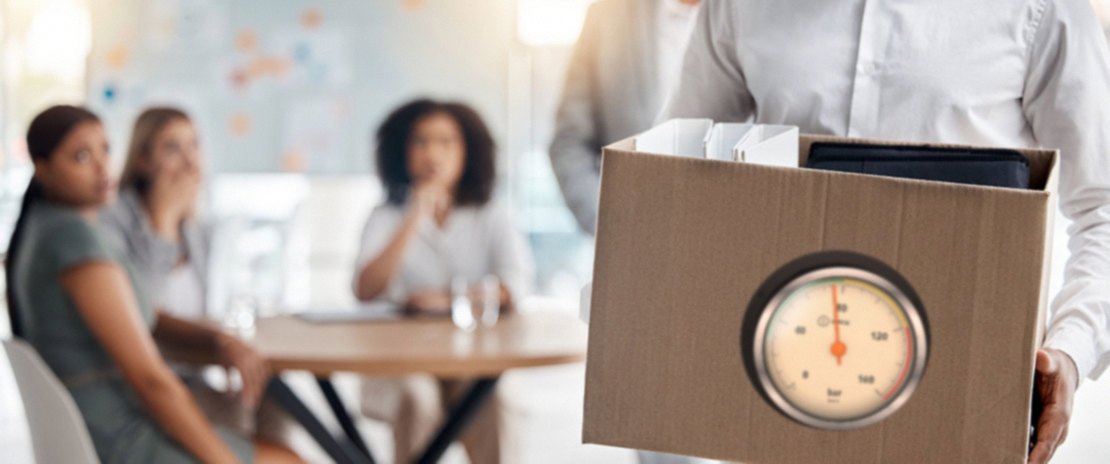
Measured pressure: bar 75
